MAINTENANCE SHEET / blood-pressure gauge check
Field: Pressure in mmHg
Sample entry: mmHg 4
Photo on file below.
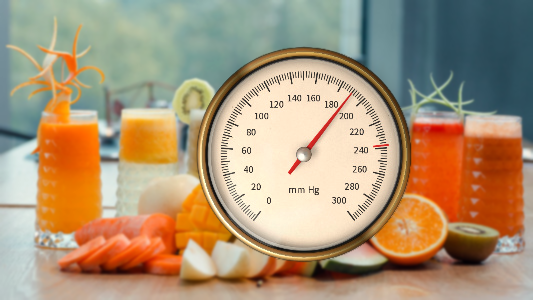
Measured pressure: mmHg 190
